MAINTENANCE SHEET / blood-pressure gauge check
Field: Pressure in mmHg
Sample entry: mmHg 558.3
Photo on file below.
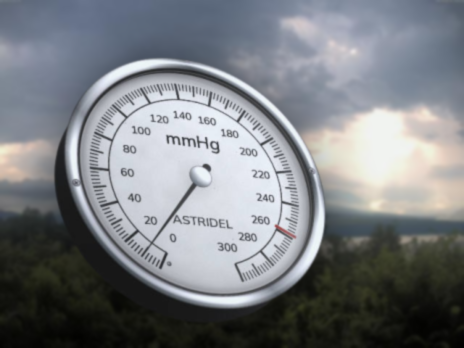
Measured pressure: mmHg 10
